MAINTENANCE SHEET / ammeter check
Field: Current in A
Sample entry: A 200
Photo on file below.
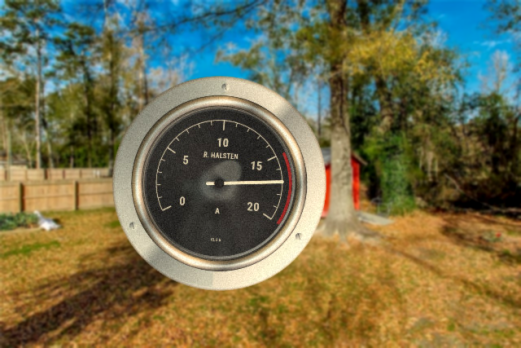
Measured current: A 17
